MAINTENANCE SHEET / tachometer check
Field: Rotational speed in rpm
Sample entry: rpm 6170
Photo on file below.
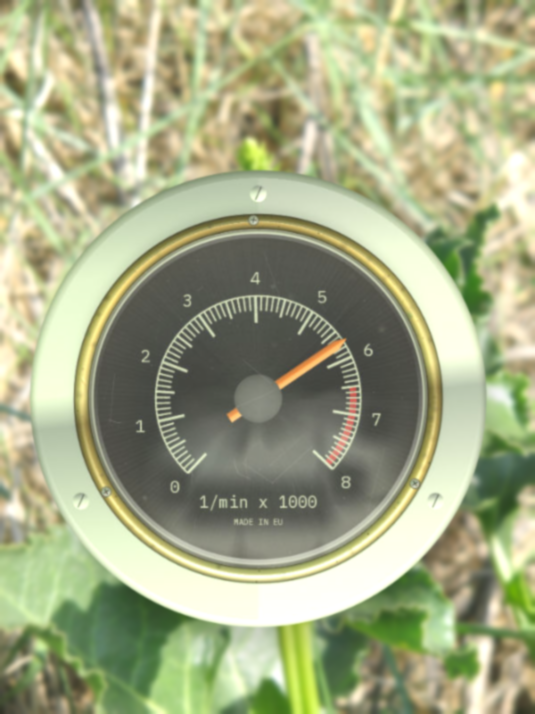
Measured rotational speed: rpm 5700
